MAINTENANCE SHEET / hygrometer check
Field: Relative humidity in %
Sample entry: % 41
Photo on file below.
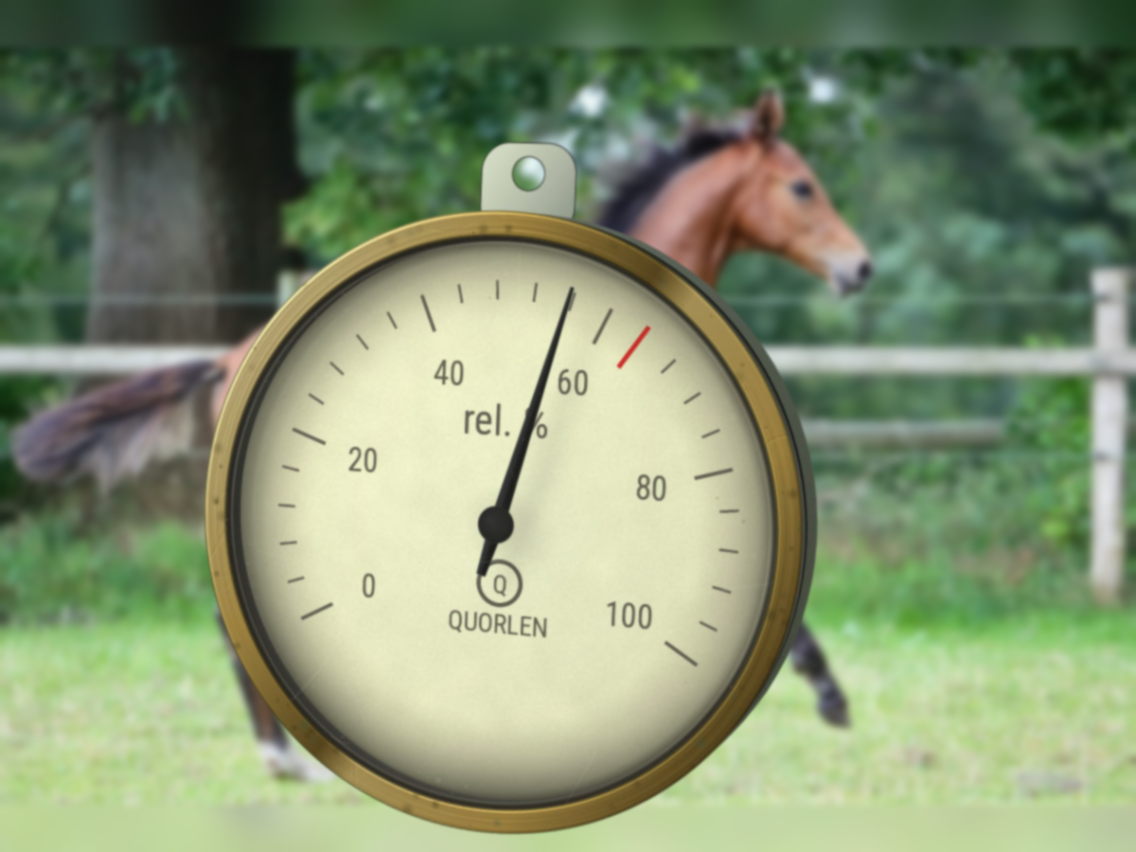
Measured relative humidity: % 56
